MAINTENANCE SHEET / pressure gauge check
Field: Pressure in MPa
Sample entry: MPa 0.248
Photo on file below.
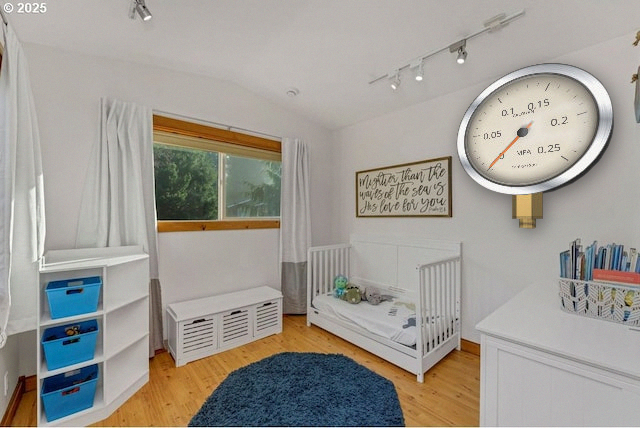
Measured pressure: MPa 0
